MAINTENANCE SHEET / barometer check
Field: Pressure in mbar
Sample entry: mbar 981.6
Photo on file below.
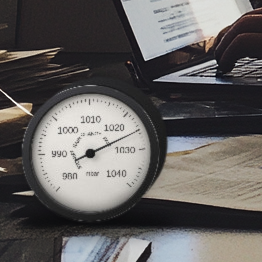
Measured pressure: mbar 1025
